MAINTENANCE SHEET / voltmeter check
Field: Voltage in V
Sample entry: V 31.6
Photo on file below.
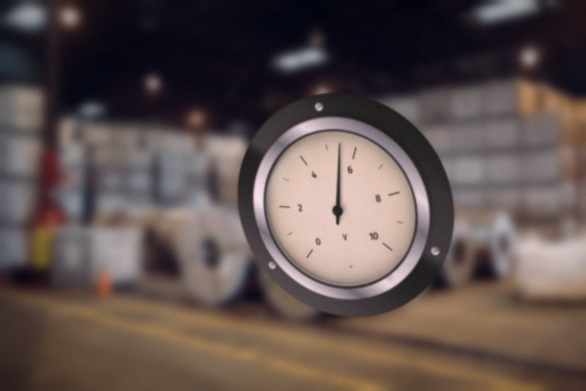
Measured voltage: V 5.5
